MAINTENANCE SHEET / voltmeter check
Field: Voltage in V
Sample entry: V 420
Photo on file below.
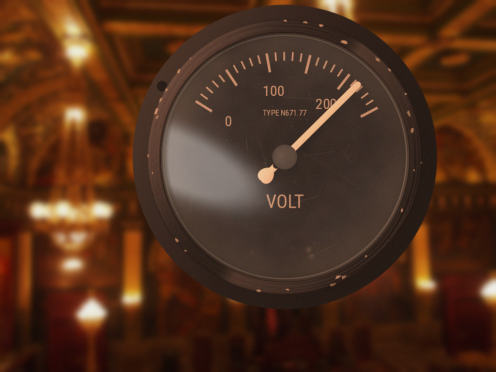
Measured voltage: V 215
